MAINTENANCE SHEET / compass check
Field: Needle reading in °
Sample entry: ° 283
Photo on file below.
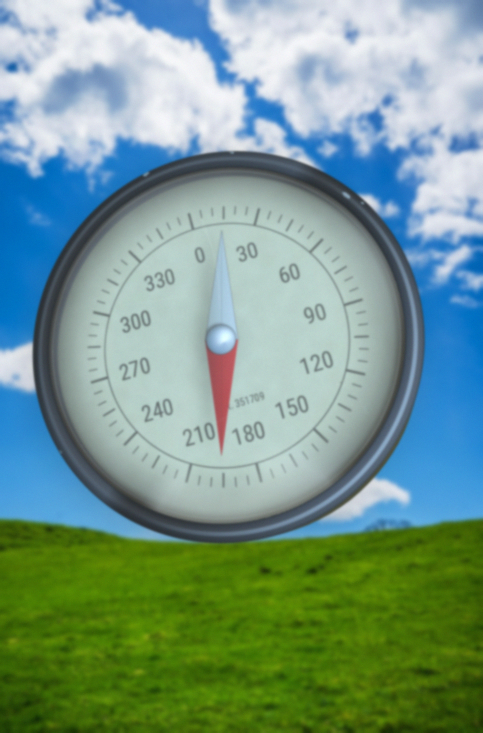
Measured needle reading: ° 195
